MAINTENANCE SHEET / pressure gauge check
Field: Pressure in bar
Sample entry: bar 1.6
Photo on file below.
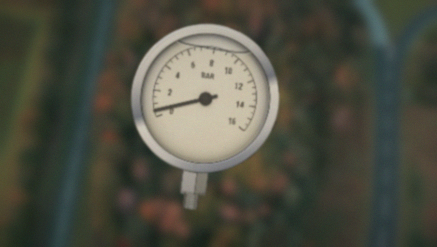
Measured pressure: bar 0.5
